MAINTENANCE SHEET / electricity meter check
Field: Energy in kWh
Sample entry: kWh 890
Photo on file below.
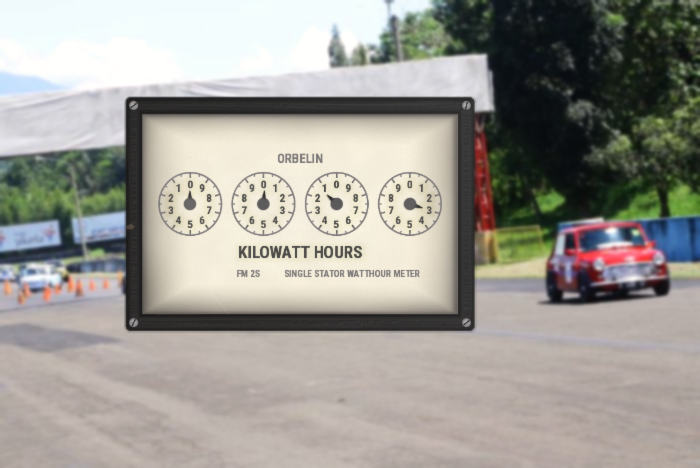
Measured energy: kWh 13
